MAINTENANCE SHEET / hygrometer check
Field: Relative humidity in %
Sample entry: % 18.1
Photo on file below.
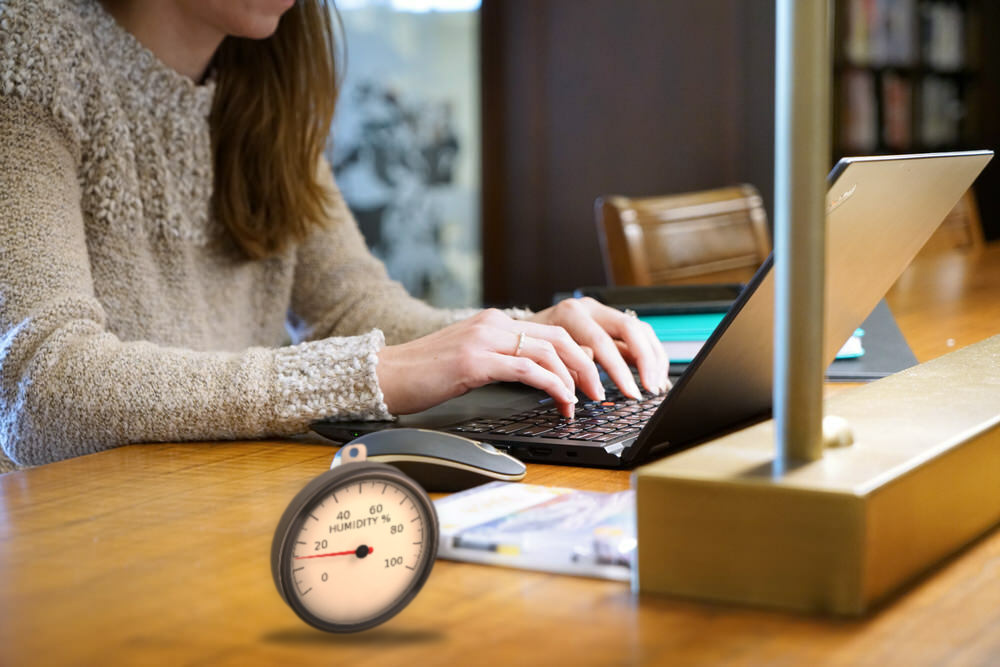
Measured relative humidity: % 15
